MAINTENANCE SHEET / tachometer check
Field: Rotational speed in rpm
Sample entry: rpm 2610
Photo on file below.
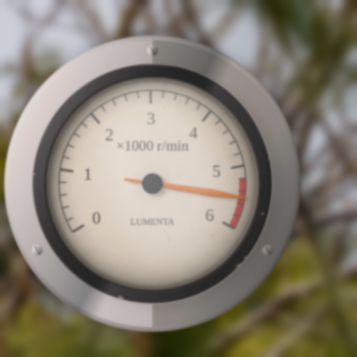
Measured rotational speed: rpm 5500
